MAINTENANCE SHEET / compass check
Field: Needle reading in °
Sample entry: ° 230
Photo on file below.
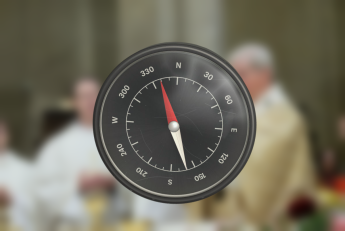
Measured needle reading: ° 340
